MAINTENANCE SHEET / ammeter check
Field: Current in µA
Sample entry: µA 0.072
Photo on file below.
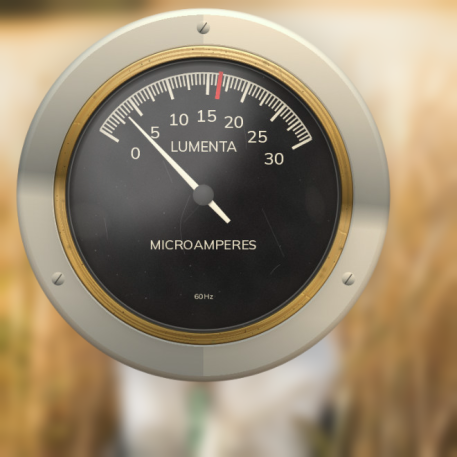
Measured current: µA 3.5
